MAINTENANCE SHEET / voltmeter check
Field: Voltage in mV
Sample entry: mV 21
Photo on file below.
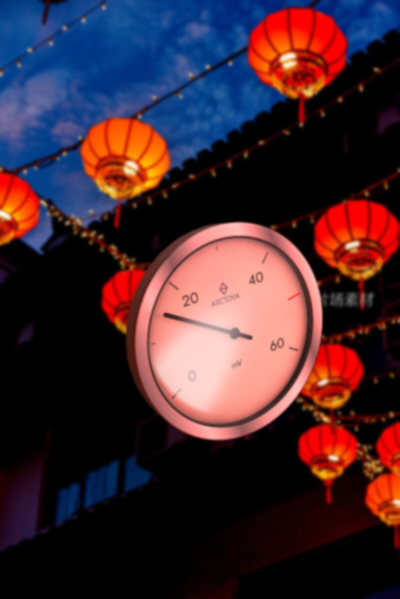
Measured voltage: mV 15
